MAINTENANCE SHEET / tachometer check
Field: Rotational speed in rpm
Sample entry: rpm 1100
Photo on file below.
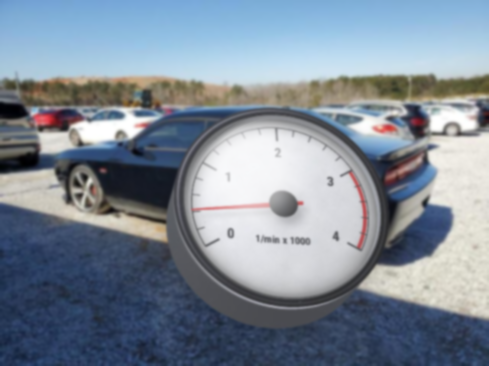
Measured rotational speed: rpm 400
